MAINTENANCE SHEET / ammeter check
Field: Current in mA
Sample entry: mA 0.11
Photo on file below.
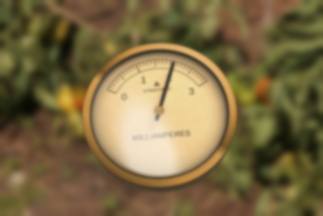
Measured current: mA 2
